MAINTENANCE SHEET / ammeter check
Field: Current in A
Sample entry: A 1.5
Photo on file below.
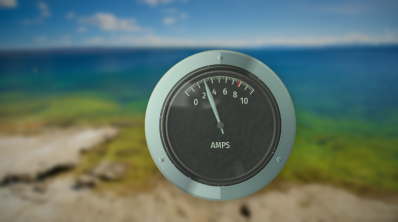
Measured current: A 3
